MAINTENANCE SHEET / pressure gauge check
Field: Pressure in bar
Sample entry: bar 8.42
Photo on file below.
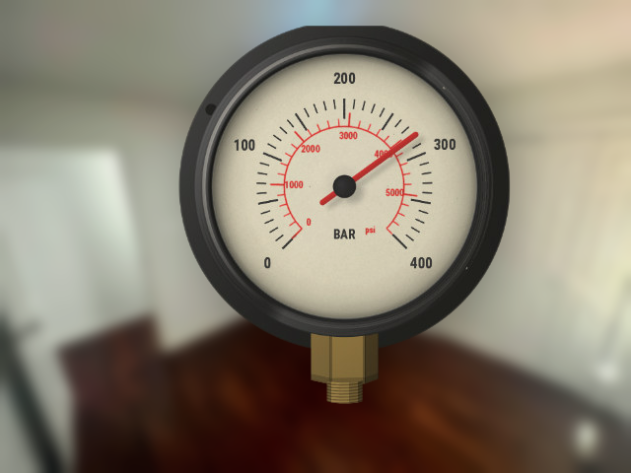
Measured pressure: bar 280
